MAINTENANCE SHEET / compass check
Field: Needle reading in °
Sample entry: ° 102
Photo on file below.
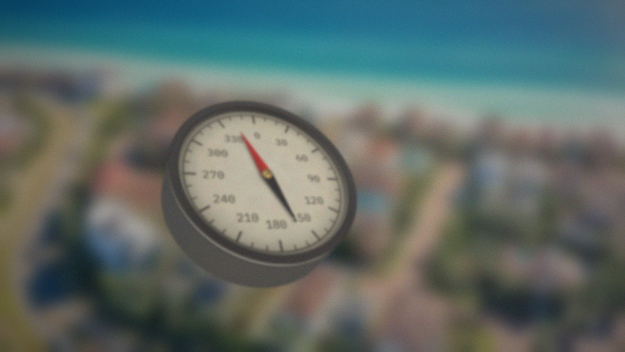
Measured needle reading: ° 340
